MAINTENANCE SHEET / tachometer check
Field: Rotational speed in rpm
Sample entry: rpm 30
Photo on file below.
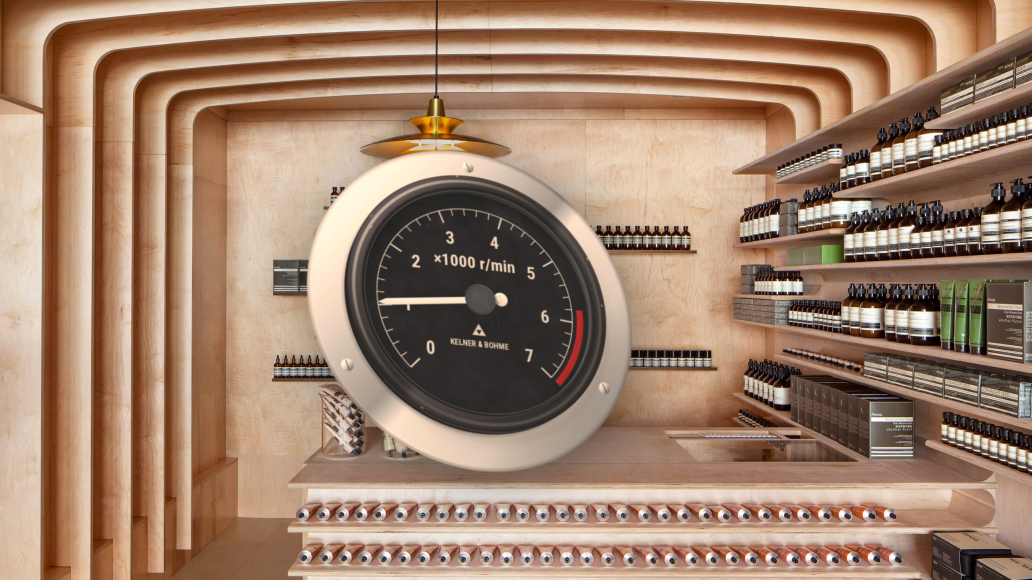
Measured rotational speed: rpm 1000
